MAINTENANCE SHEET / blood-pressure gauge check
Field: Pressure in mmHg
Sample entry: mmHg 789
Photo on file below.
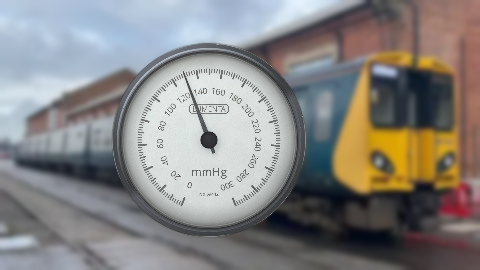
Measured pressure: mmHg 130
